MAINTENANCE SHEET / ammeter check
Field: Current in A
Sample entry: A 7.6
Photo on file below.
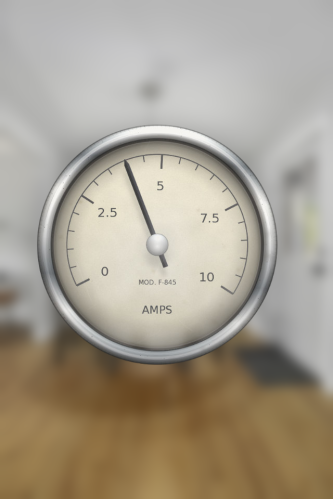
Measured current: A 4
